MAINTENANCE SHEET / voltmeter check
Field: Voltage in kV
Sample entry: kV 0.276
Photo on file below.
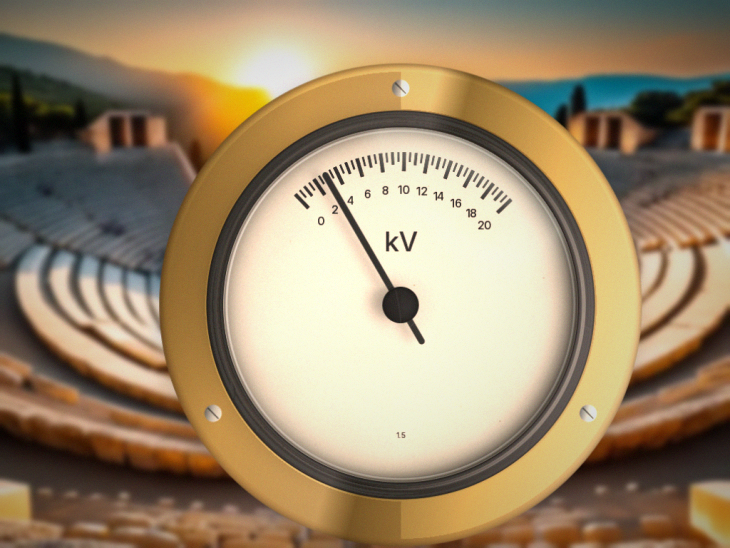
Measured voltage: kV 3
